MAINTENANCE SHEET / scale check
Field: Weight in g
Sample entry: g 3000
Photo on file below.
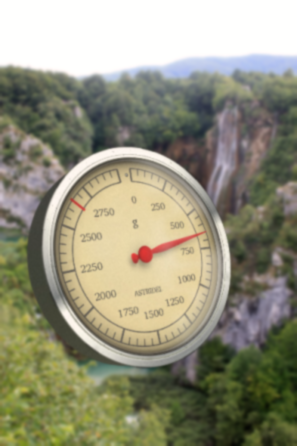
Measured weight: g 650
